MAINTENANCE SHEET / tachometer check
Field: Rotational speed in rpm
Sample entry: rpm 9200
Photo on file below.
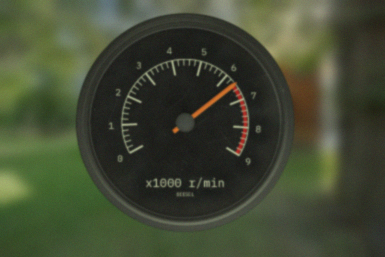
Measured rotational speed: rpm 6400
